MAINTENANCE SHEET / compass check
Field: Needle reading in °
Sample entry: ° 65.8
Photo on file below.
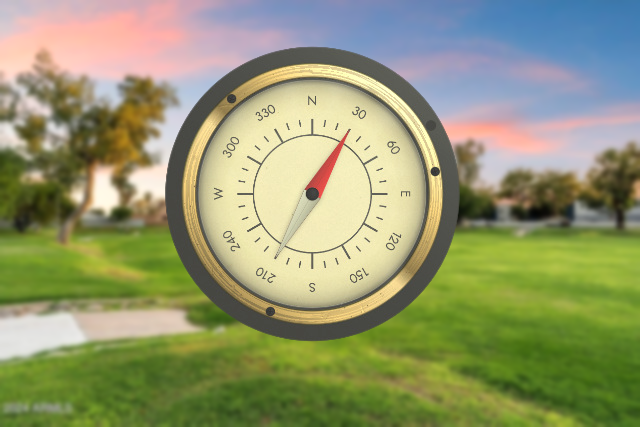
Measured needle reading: ° 30
